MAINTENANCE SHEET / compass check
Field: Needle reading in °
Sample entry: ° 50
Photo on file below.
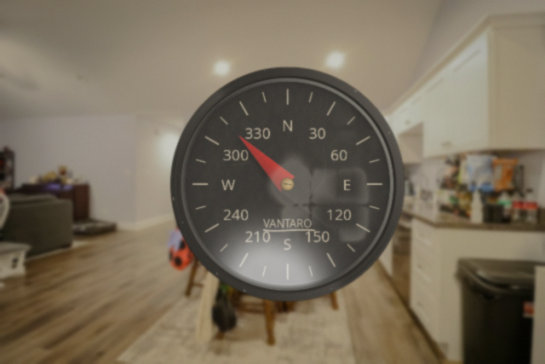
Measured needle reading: ° 315
